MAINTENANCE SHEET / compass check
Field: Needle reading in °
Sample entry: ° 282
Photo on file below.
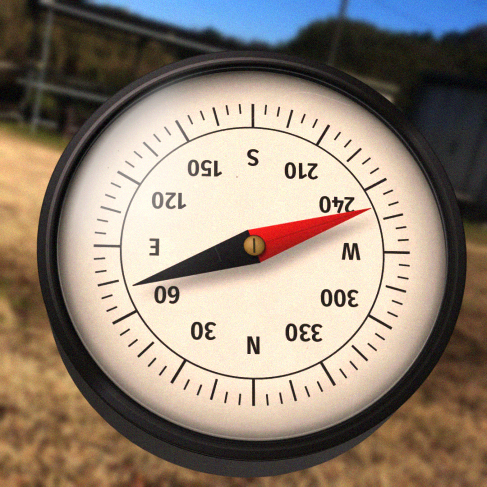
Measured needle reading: ° 250
